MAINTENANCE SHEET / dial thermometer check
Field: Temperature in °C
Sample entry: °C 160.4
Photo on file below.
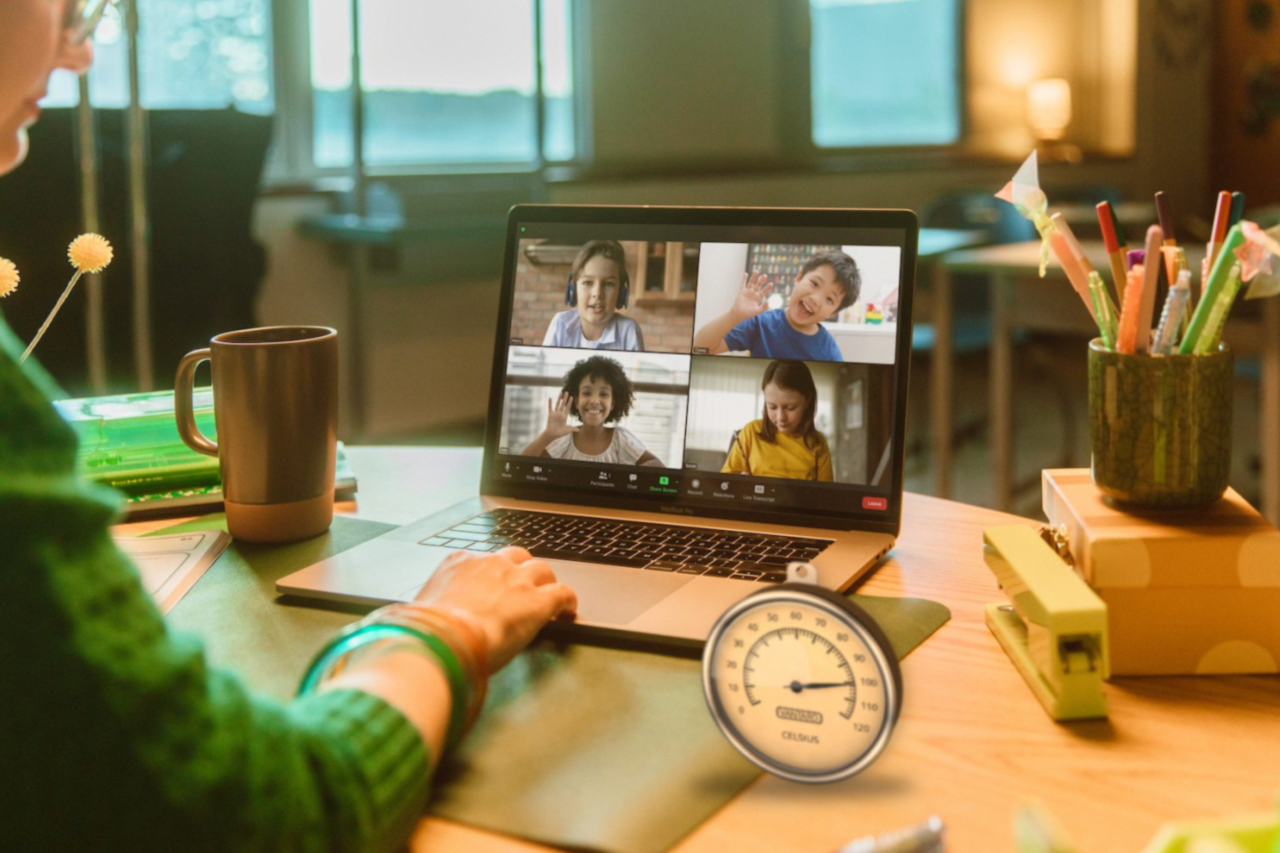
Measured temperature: °C 100
